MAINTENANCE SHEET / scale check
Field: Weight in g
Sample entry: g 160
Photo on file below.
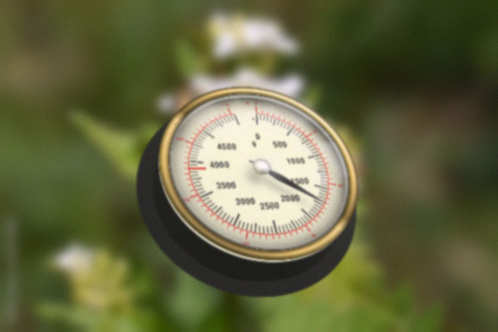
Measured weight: g 1750
